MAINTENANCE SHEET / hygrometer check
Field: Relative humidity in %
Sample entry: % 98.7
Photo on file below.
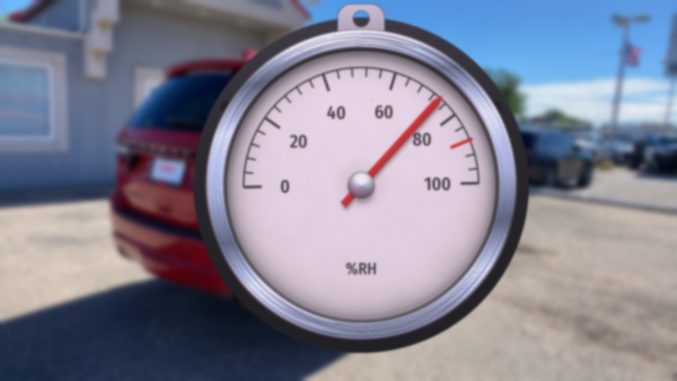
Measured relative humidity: % 74
